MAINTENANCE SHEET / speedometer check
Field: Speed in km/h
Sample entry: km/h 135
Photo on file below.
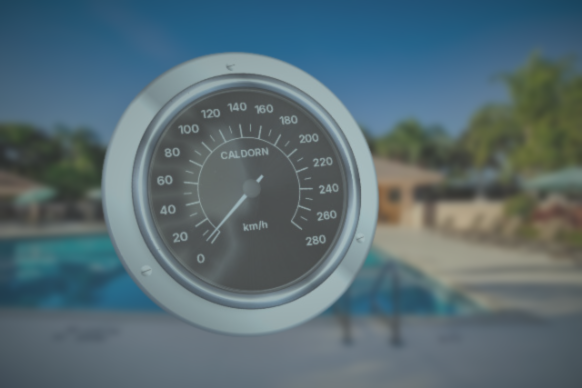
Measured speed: km/h 5
